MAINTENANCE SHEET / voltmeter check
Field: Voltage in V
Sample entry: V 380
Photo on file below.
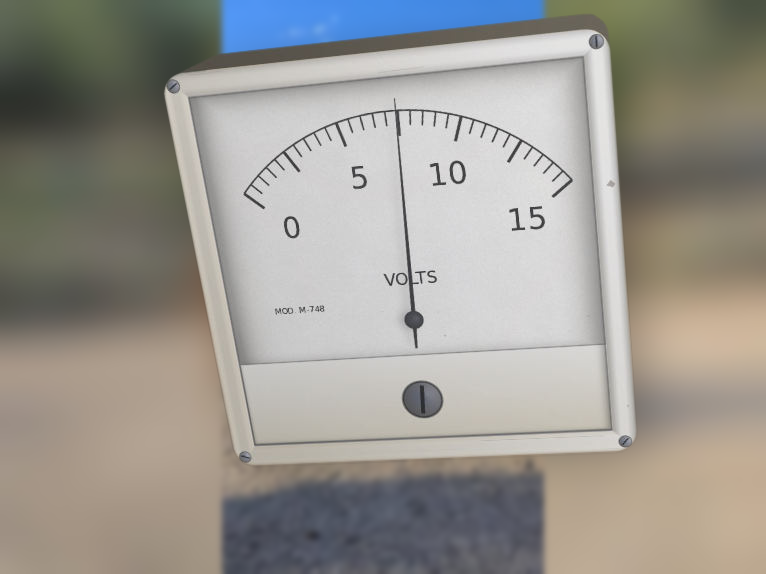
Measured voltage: V 7.5
